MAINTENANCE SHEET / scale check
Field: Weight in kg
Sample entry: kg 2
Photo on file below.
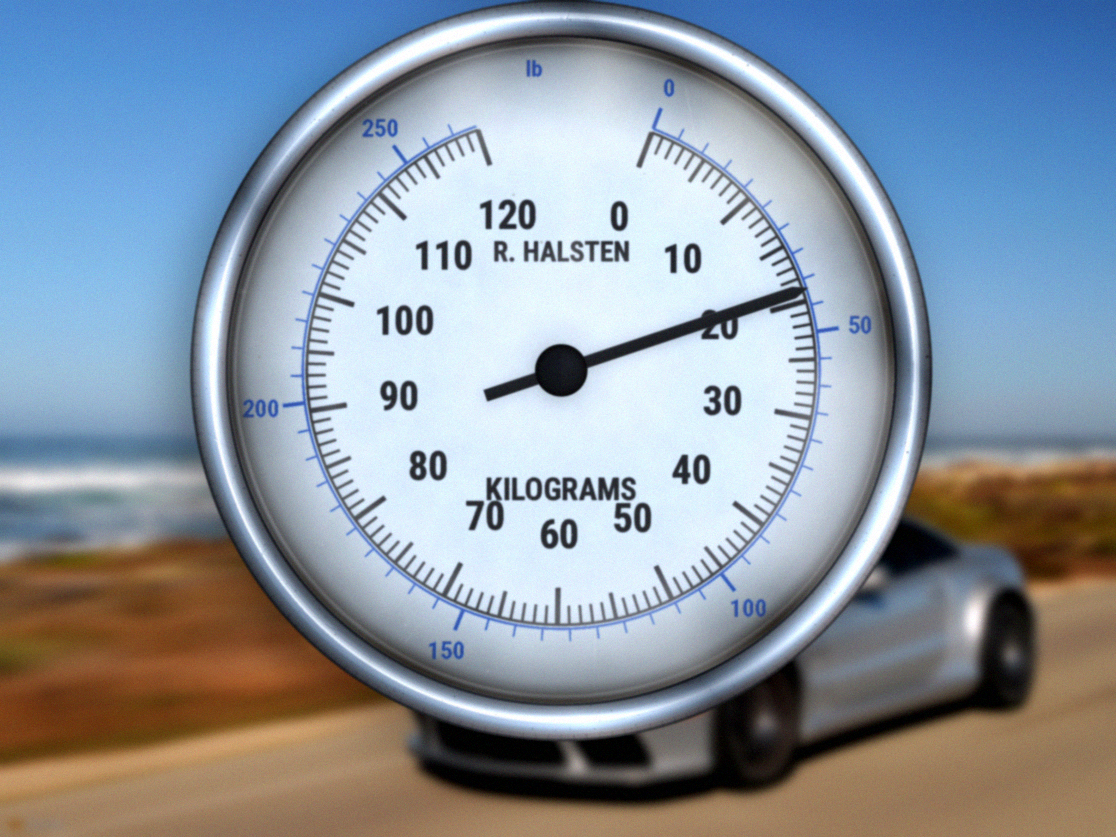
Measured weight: kg 19
